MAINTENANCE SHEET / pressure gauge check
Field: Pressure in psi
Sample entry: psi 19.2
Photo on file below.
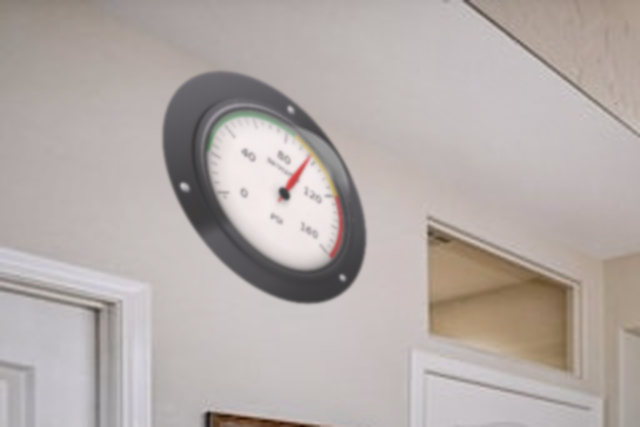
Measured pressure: psi 95
